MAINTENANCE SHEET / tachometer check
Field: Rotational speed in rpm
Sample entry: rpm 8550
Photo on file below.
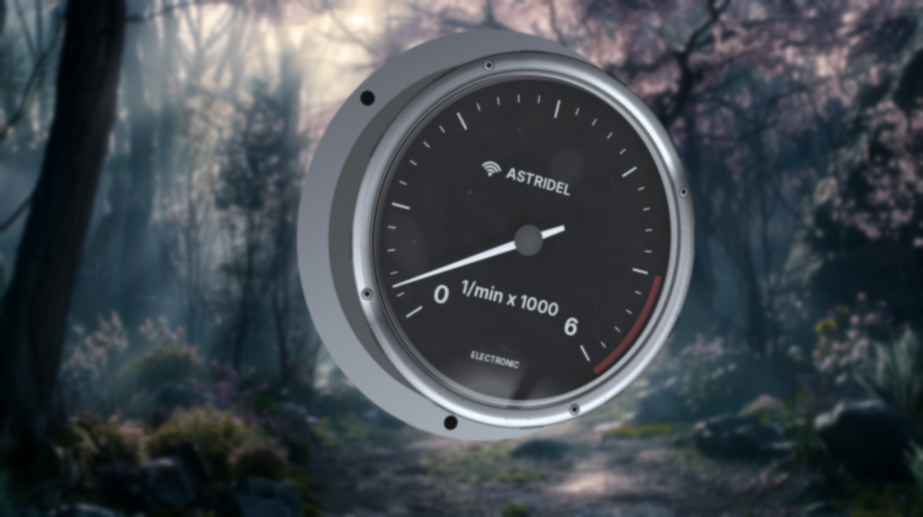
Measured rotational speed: rpm 300
